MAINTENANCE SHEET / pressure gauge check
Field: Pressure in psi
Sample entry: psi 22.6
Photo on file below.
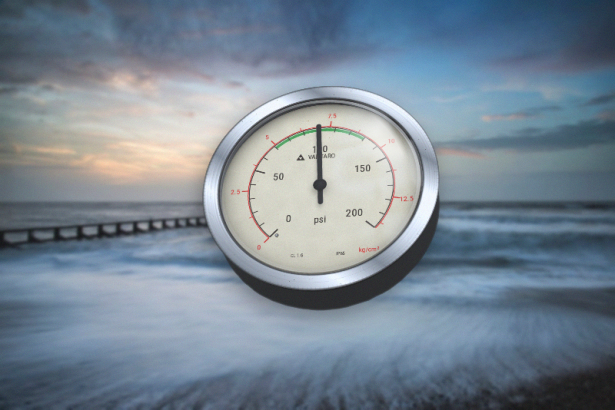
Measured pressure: psi 100
